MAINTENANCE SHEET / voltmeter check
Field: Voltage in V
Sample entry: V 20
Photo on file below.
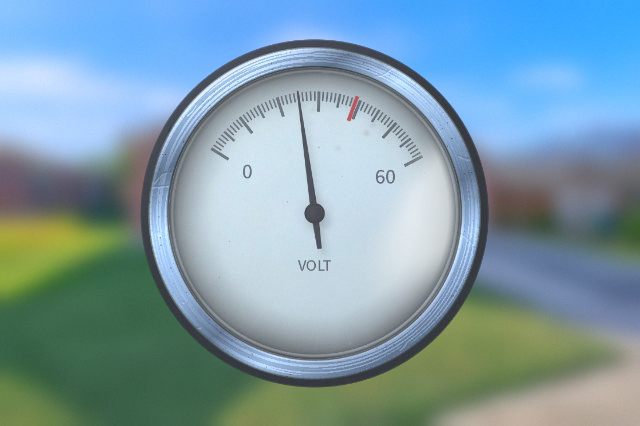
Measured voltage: V 25
